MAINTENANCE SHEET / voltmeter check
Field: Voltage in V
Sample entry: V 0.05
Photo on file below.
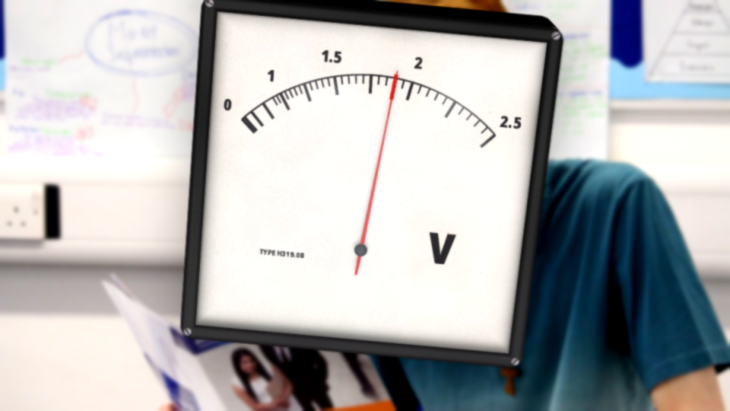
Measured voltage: V 1.9
